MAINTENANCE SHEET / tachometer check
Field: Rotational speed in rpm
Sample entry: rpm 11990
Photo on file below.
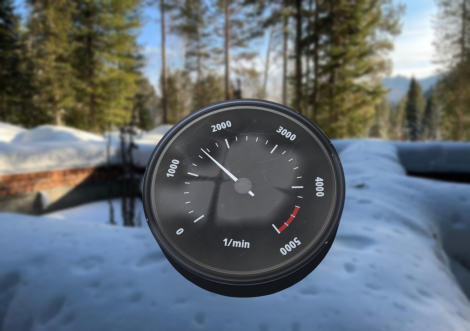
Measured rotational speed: rpm 1500
